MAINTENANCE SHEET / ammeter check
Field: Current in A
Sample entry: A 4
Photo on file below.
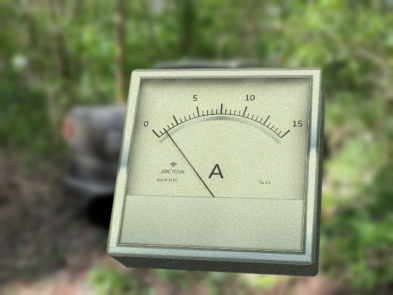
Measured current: A 1
